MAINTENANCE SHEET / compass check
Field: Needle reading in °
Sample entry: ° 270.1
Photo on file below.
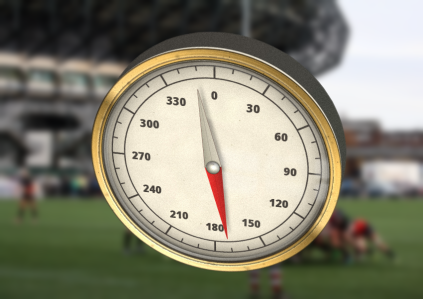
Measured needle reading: ° 170
